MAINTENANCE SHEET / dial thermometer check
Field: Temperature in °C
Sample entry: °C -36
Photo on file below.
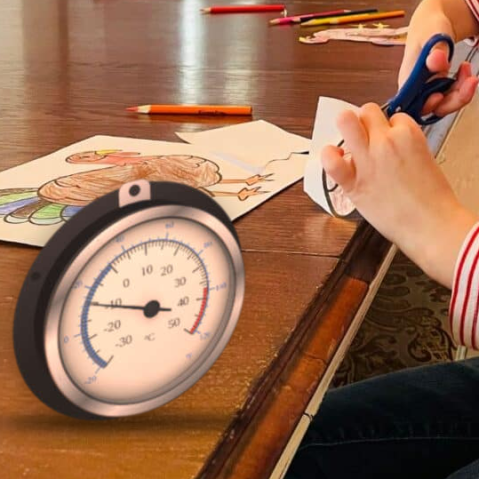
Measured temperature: °C -10
